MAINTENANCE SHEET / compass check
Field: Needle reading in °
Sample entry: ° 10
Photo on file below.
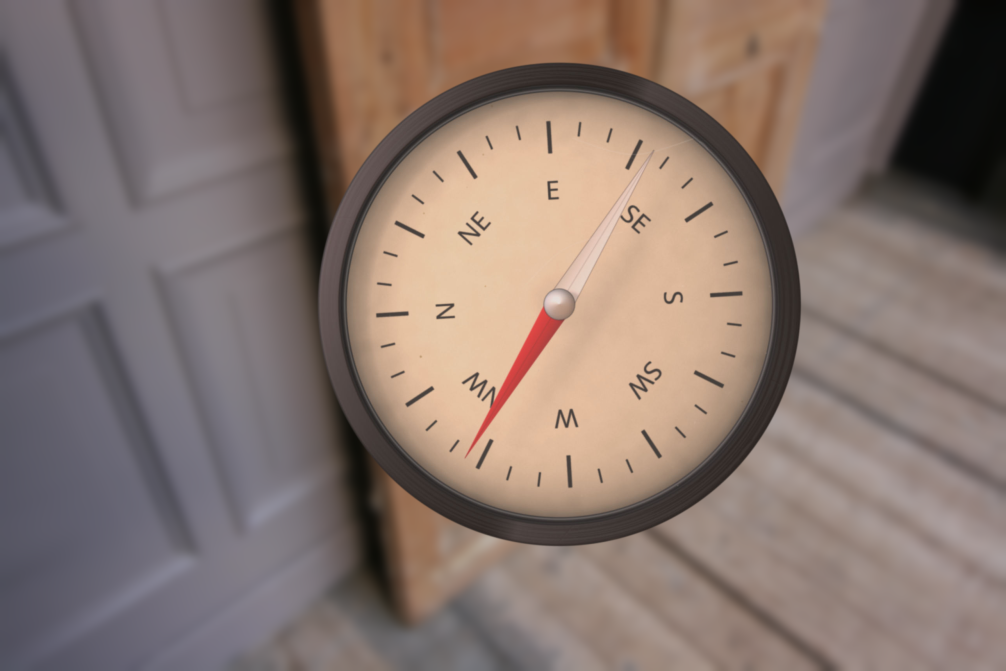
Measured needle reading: ° 305
